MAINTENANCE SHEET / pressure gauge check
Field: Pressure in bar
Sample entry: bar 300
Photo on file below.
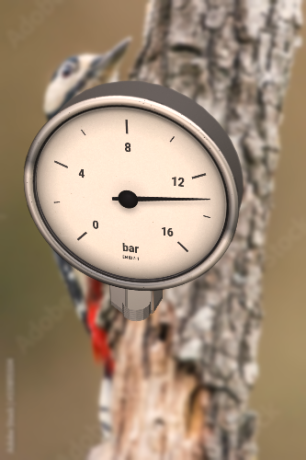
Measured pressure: bar 13
